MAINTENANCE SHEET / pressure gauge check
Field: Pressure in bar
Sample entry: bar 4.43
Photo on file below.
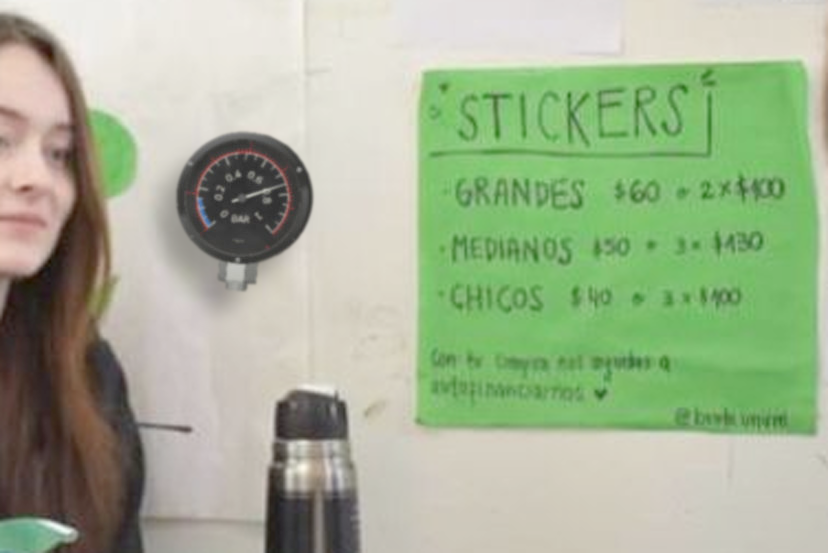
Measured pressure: bar 0.75
